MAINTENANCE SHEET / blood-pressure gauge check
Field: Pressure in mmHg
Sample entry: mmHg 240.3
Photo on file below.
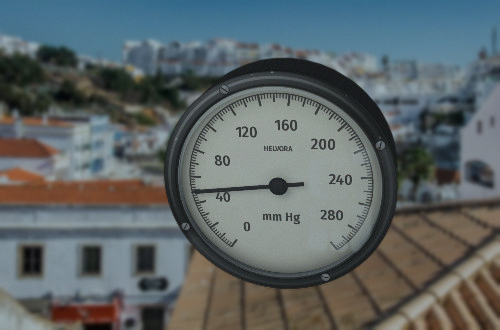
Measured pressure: mmHg 50
